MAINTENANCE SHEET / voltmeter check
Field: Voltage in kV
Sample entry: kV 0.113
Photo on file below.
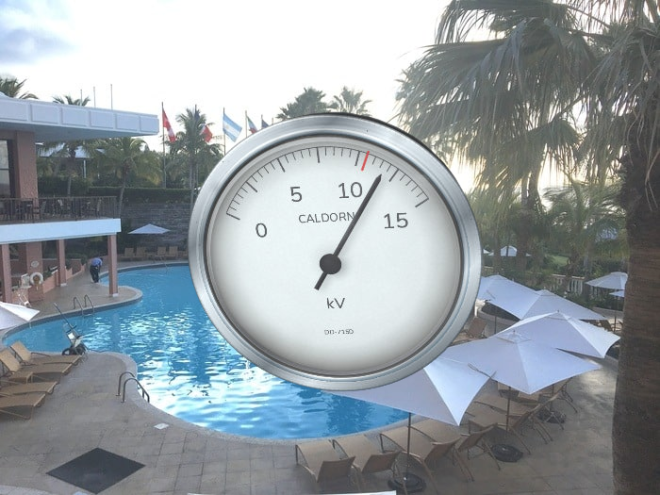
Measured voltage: kV 11.75
